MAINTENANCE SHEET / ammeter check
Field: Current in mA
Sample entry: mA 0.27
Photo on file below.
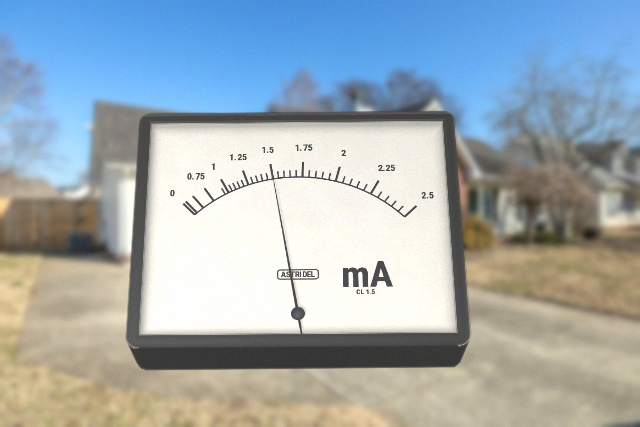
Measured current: mA 1.5
